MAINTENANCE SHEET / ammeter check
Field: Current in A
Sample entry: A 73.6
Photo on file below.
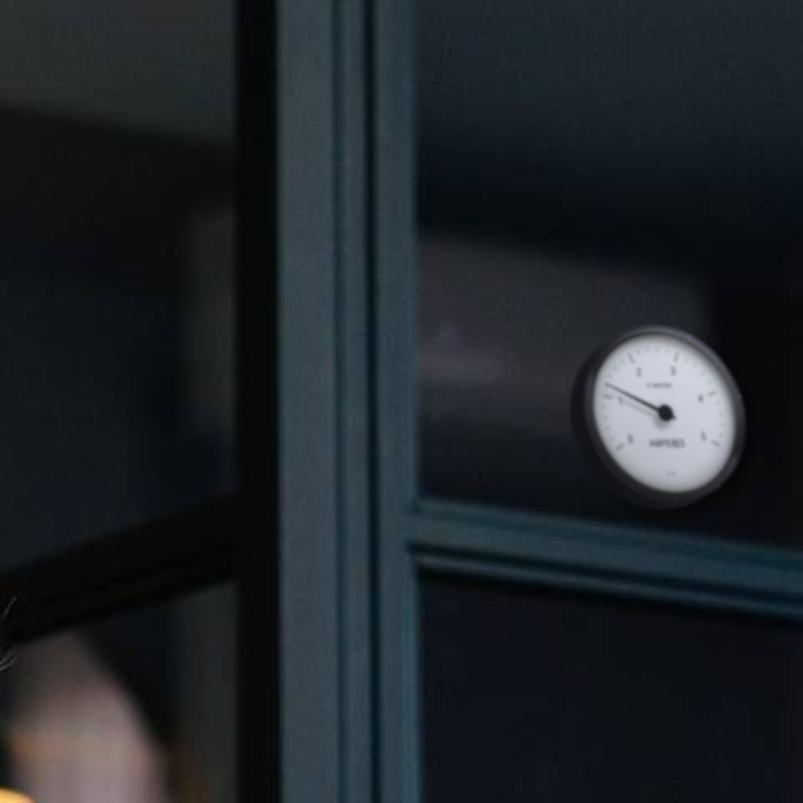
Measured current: A 1.2
